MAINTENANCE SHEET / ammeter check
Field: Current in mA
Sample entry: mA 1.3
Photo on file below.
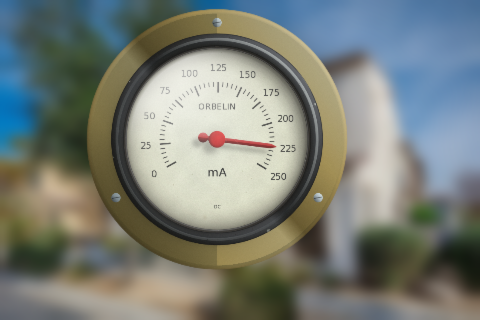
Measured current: mA 225
